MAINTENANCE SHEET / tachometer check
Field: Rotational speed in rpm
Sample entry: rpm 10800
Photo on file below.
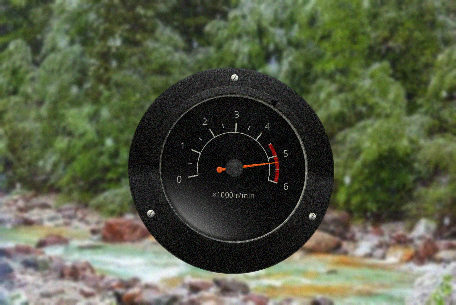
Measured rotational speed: rpm 5250
